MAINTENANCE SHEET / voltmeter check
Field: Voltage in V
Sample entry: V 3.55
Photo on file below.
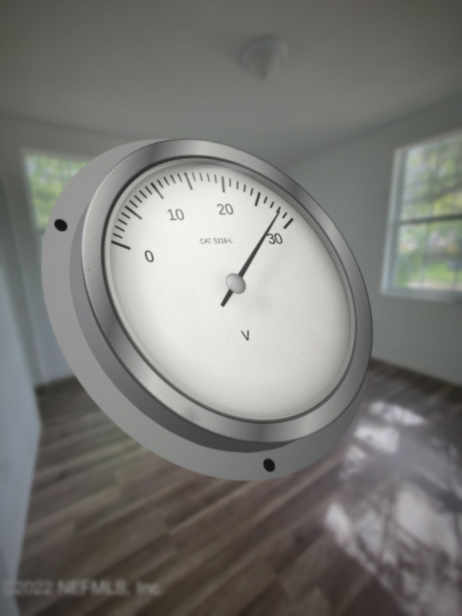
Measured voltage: V 28
